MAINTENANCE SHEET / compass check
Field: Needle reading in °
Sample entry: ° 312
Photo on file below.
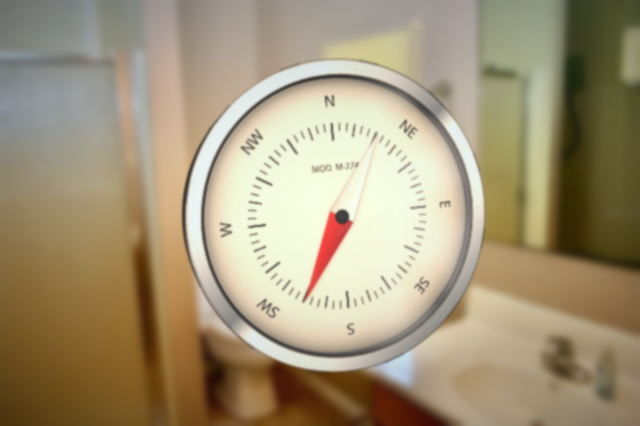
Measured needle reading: ° 210
